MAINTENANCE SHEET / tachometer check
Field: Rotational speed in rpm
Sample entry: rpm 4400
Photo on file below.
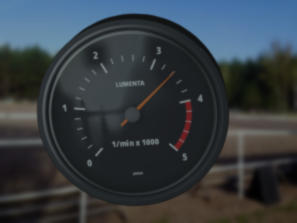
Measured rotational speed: rpm 3400
